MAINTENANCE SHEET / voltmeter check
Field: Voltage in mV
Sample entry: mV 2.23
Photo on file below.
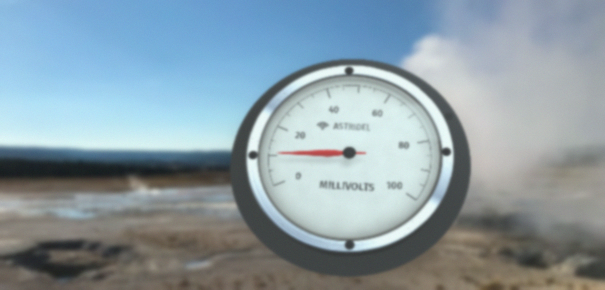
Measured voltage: mV 10
